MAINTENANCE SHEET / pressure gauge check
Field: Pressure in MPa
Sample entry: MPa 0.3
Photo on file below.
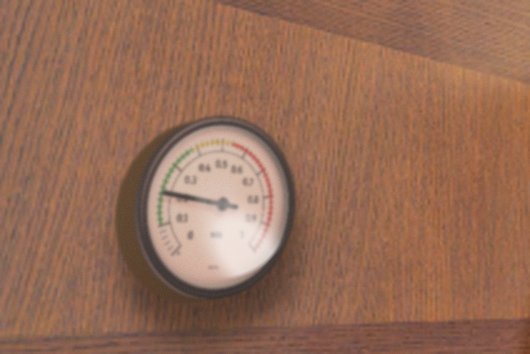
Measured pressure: MPa 0.2
